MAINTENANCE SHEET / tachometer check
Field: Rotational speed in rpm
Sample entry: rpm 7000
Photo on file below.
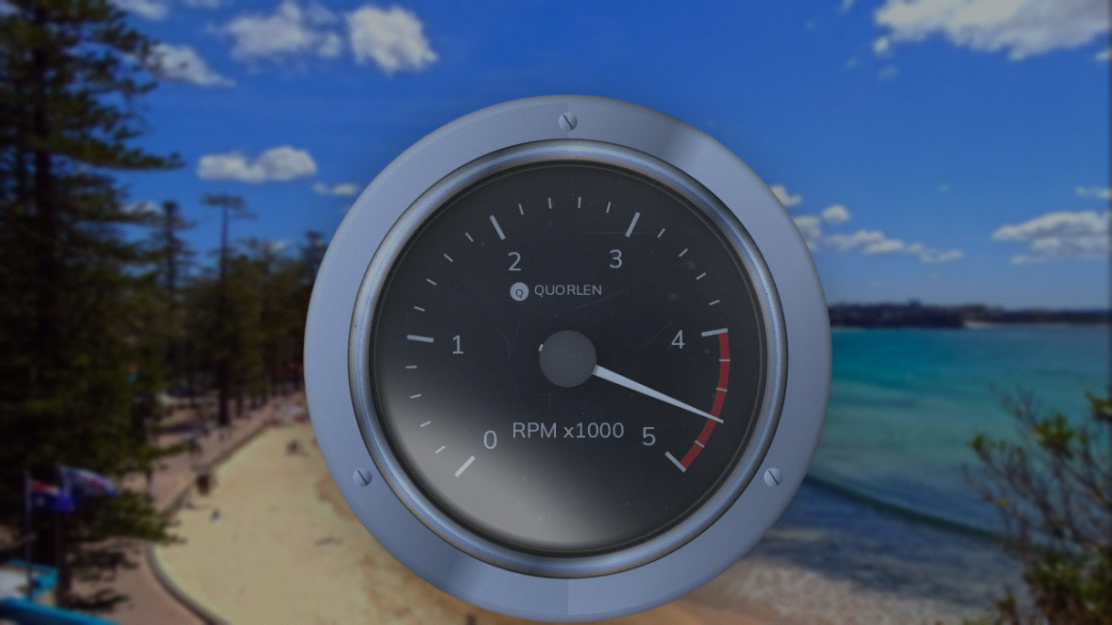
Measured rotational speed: rpm 4600
